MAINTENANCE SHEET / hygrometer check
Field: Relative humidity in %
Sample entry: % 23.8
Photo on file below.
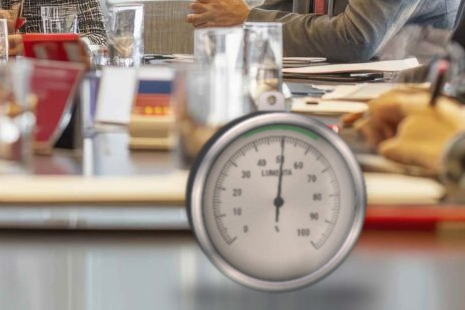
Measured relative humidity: % 50
